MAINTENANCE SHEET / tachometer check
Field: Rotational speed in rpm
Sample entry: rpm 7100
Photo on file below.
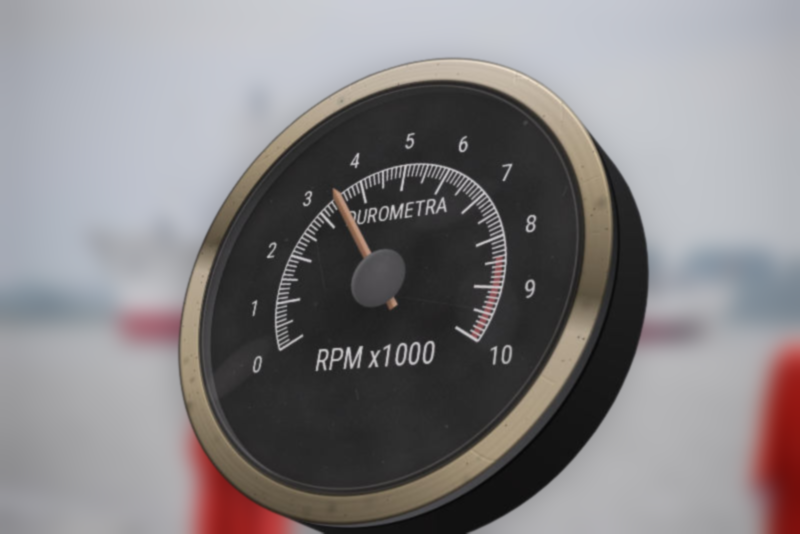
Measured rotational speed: rpm 3500
